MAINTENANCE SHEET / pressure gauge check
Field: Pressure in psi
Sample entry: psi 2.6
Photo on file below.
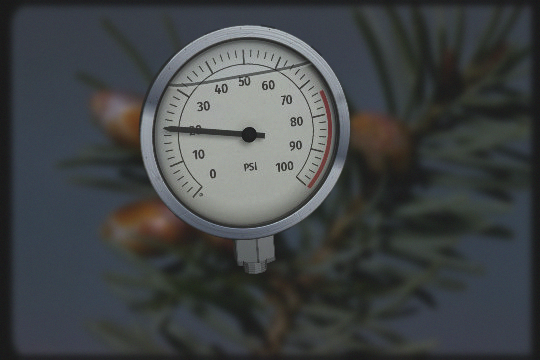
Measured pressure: psi 20
